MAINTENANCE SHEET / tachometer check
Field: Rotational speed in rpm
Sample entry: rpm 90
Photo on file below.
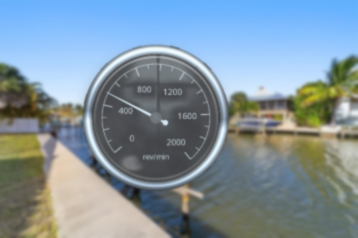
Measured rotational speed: rpm 500
